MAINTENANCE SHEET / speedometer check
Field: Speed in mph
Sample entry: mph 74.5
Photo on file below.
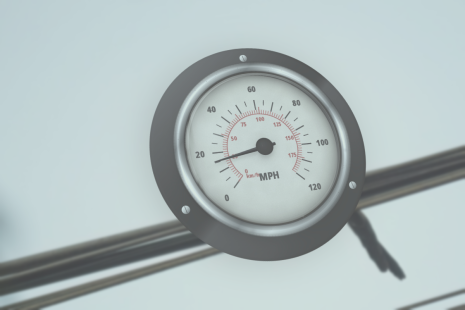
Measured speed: mph 15
